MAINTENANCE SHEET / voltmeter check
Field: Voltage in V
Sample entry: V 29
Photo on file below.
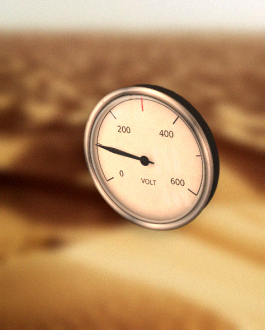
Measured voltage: V 100
